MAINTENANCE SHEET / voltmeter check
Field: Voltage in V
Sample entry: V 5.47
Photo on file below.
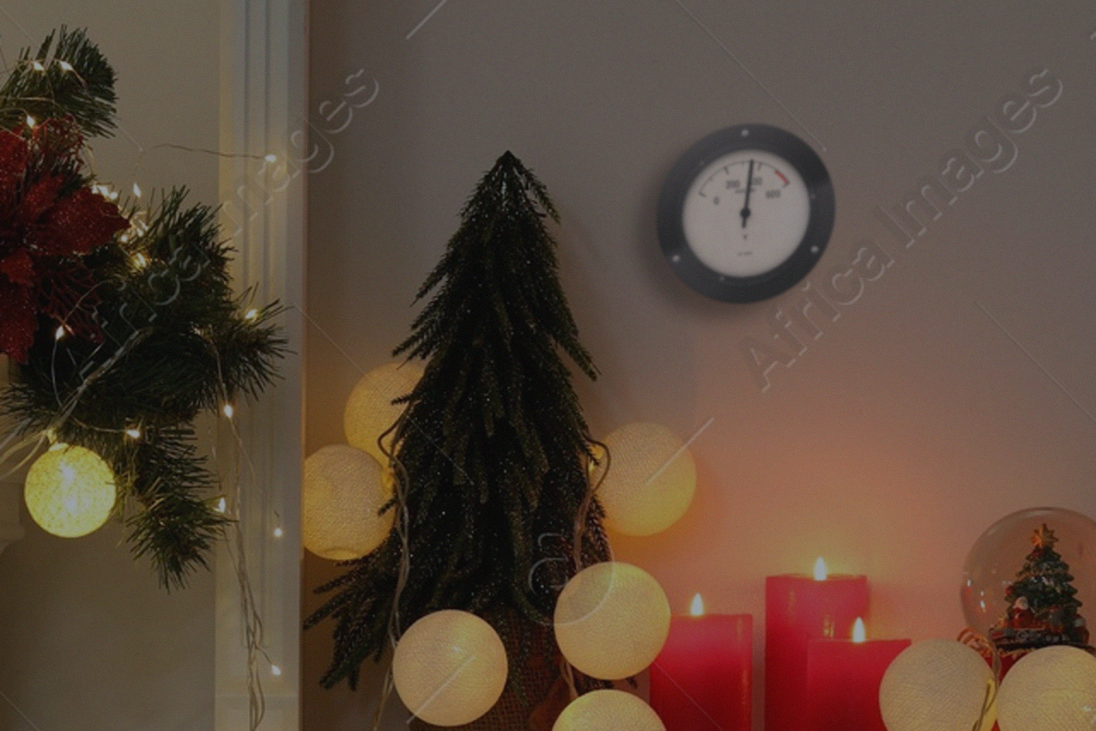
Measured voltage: V 350
